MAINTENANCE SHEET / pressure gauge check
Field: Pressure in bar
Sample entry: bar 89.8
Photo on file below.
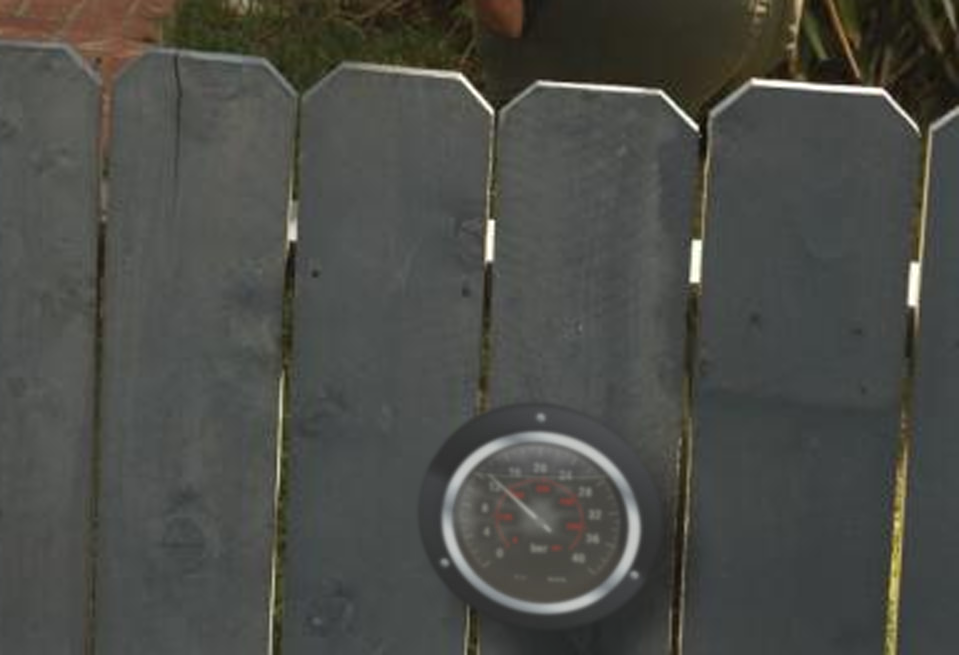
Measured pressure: bar 13
